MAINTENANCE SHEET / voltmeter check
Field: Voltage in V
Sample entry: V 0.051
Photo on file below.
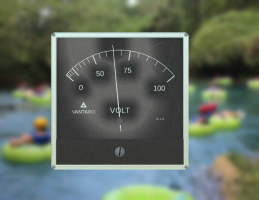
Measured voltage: V 65
